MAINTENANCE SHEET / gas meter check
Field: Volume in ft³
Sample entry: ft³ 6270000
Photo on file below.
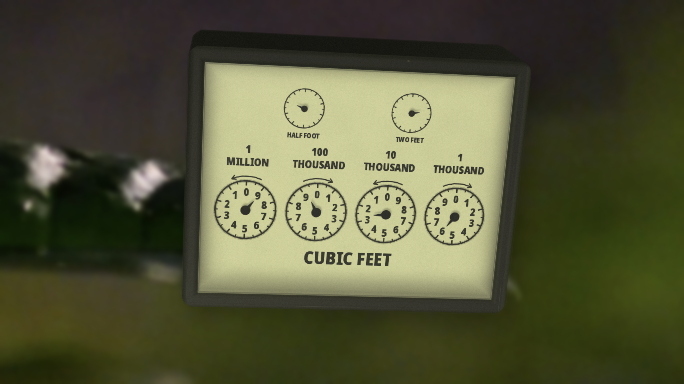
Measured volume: ft³ 892600
